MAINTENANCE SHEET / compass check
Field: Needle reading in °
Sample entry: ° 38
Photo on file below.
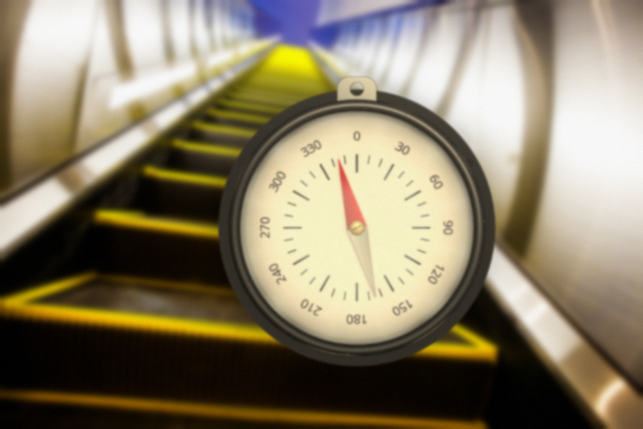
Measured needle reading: ° 345
